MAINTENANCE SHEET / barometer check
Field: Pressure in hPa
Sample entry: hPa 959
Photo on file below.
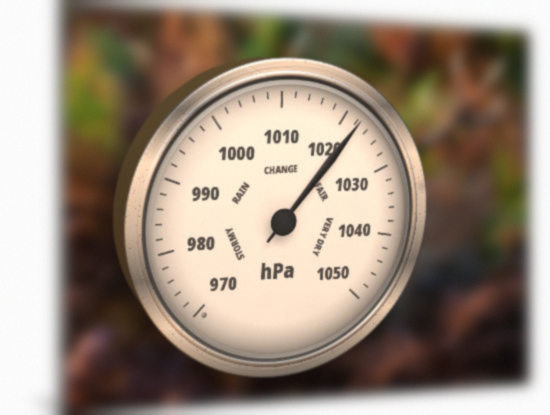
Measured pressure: hPa 1022
